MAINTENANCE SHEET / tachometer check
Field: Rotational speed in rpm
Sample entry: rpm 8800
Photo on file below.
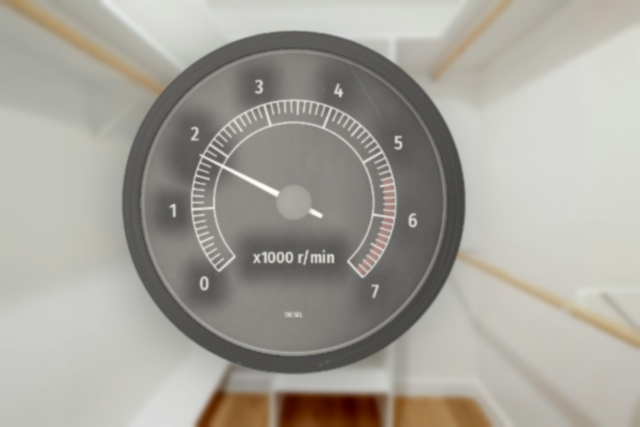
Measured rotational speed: rpm 1800
